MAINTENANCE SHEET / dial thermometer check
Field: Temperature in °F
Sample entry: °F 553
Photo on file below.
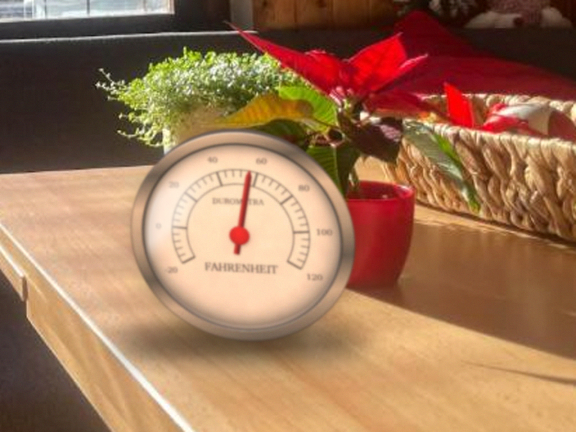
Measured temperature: °F 56
